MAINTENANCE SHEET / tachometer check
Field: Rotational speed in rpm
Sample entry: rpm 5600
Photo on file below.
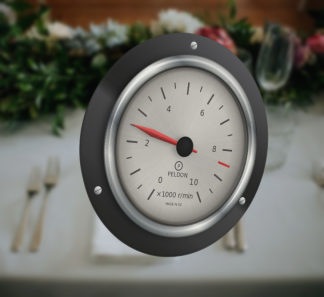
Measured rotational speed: rpm 2500
